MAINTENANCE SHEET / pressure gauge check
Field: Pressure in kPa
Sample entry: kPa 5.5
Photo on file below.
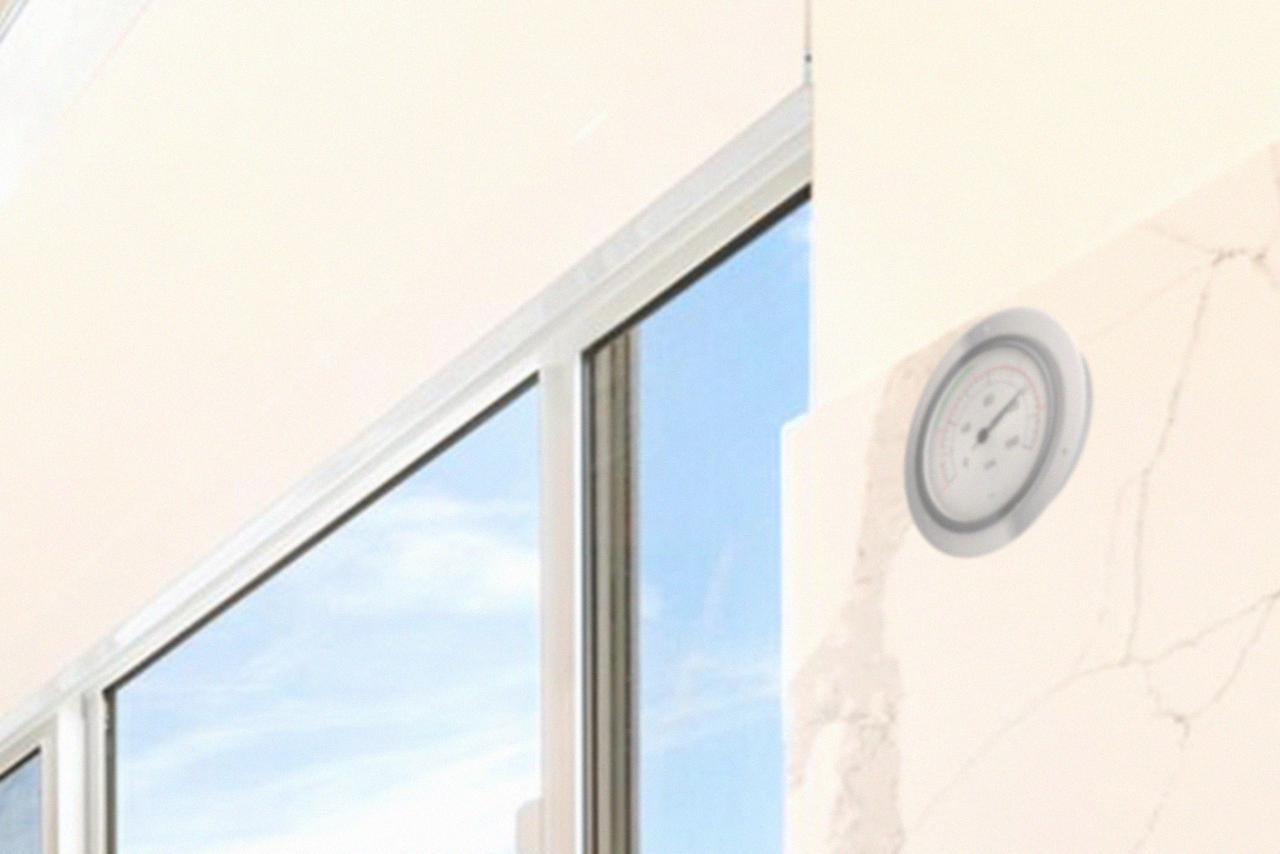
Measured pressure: kPa 120
